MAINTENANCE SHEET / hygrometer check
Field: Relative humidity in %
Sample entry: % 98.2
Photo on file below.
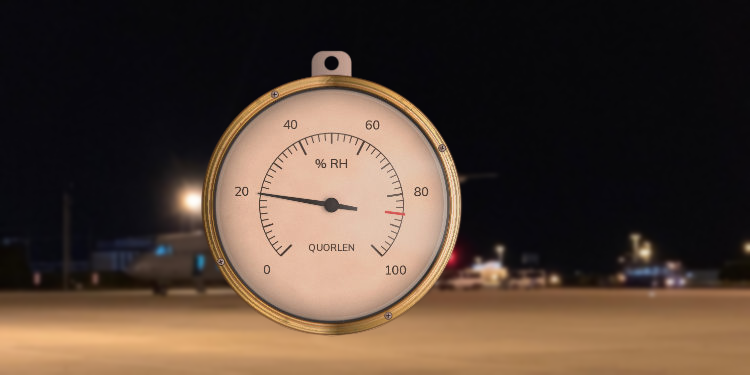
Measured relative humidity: % 20
